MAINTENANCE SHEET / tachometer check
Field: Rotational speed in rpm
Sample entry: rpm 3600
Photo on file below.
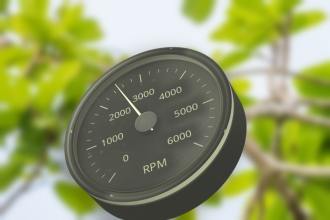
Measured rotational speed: rpm 2500
